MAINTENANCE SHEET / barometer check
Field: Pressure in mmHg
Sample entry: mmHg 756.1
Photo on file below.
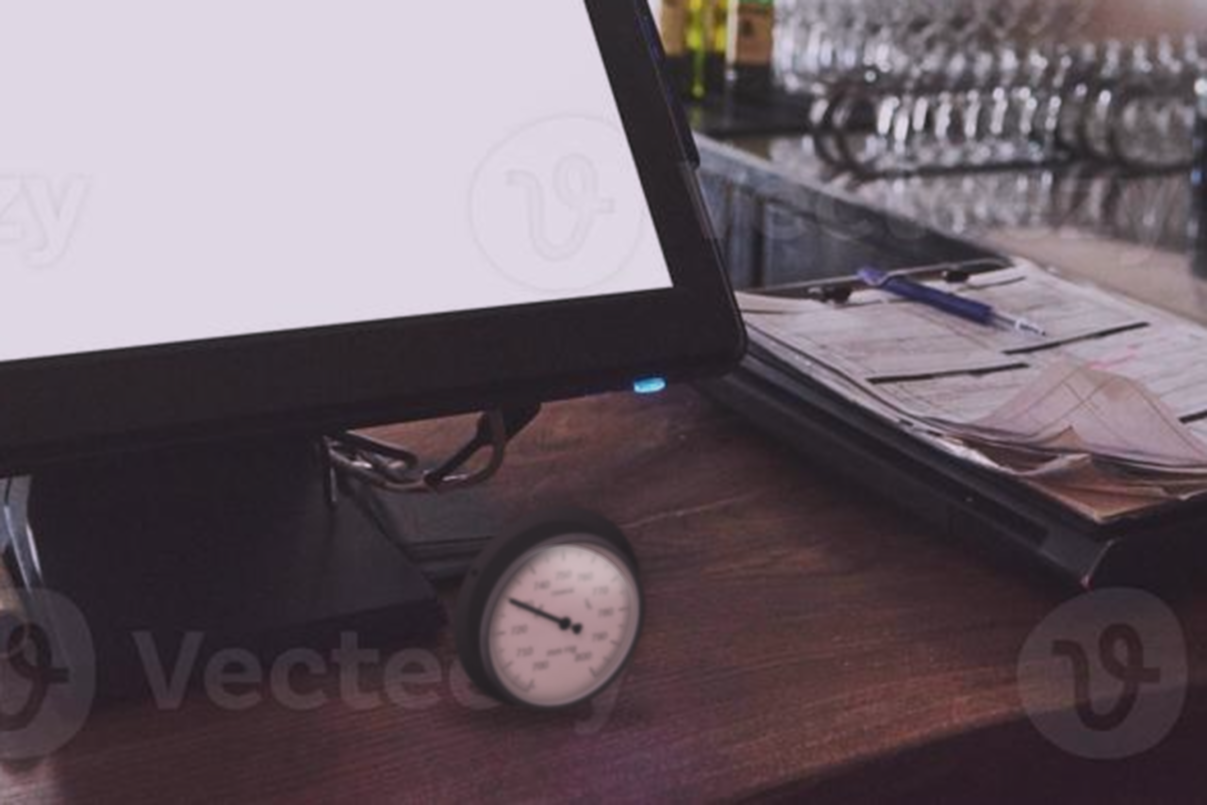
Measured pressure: mmHg 730
